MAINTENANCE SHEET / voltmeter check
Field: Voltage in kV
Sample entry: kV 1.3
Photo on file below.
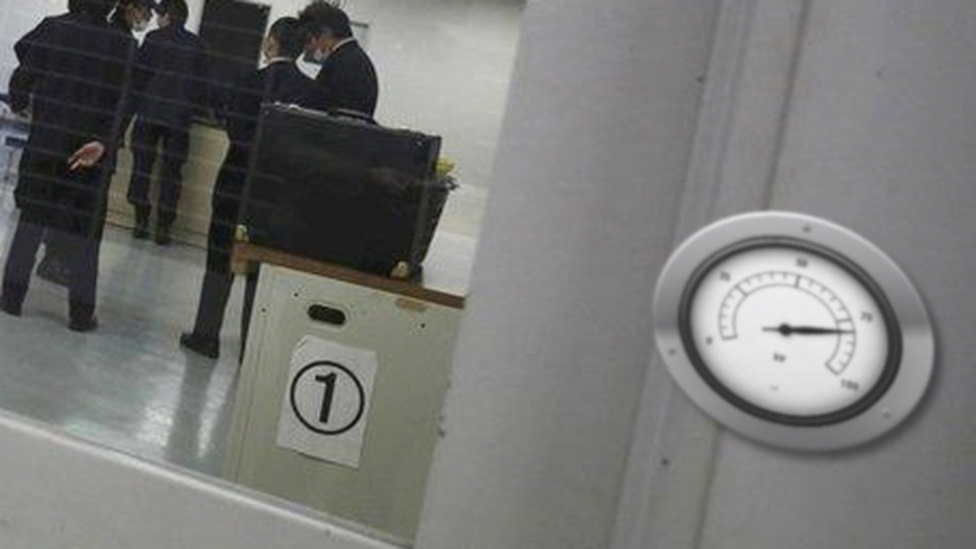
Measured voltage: kV 80
